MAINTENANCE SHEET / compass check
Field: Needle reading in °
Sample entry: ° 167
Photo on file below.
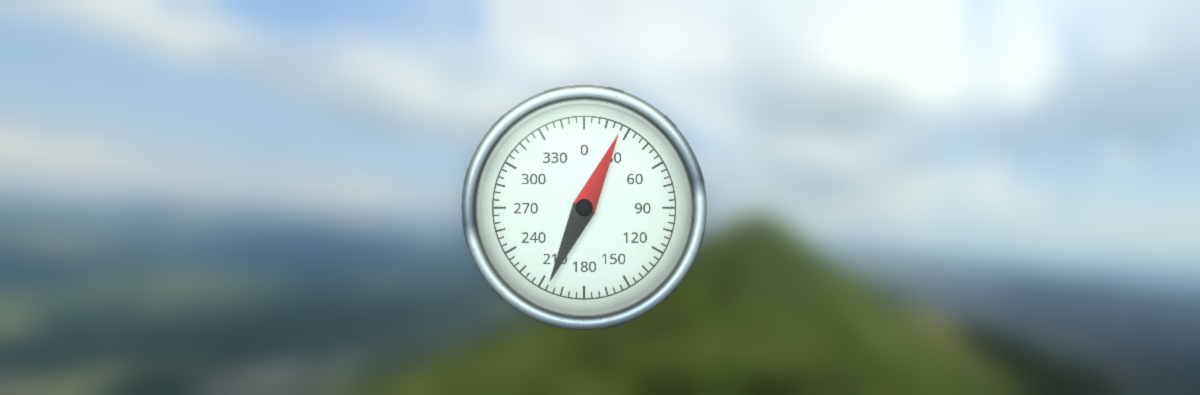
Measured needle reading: ° 25
